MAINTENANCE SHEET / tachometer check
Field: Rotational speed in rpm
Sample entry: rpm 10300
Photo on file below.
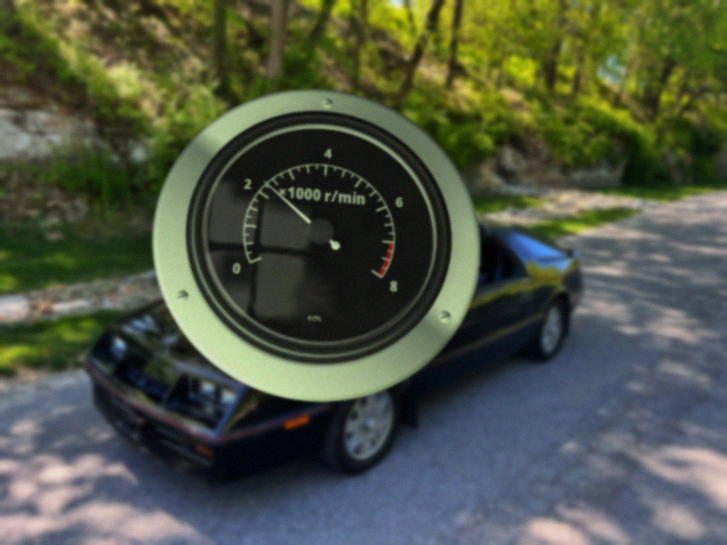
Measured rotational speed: rpm 2250
